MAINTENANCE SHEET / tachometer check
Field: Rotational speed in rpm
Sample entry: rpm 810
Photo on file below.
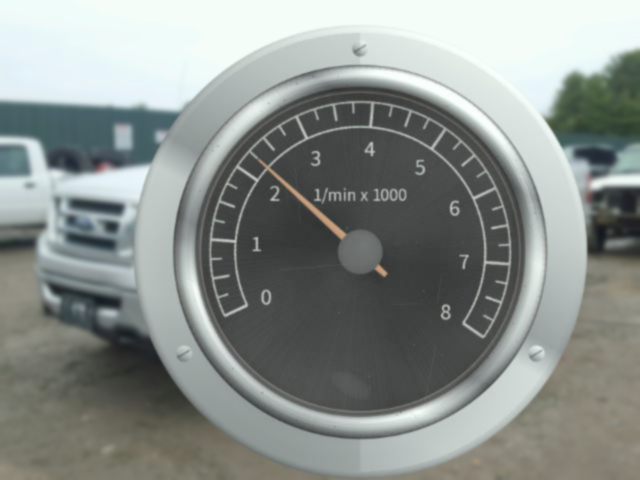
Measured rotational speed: rpm 2250
